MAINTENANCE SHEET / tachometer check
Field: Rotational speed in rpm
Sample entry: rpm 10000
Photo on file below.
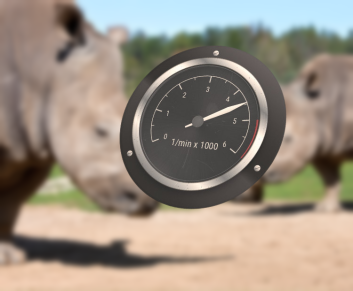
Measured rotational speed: rpm 4500
